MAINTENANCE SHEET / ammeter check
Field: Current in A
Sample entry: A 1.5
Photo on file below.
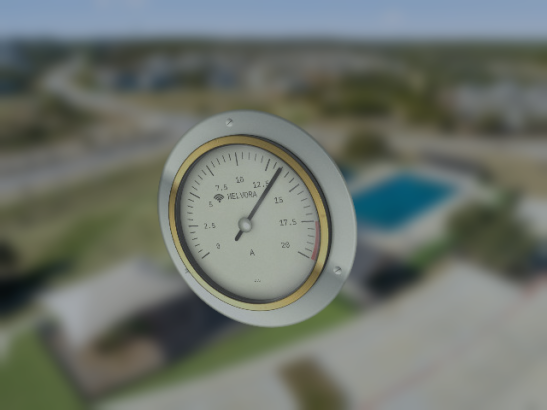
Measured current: A 13.5
